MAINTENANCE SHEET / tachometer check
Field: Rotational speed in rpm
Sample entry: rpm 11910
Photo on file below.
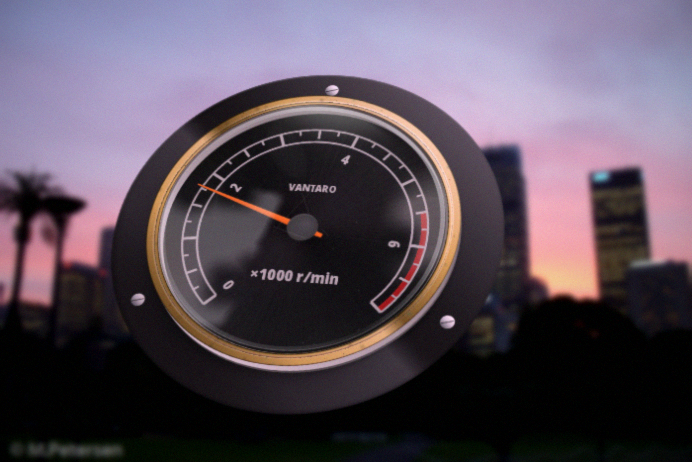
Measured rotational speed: rpm 1750
